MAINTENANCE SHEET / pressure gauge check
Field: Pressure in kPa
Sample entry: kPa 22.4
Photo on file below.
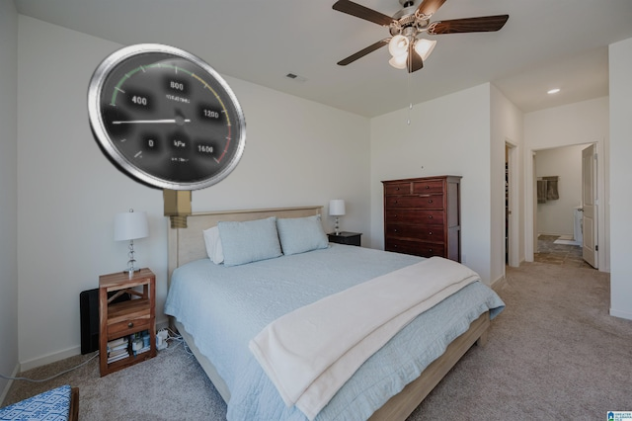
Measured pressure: kPa 200
